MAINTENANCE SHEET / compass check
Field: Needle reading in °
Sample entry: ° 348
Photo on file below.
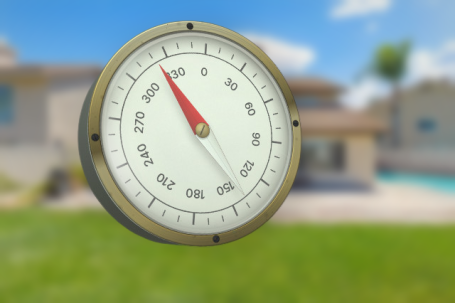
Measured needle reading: ° 320
